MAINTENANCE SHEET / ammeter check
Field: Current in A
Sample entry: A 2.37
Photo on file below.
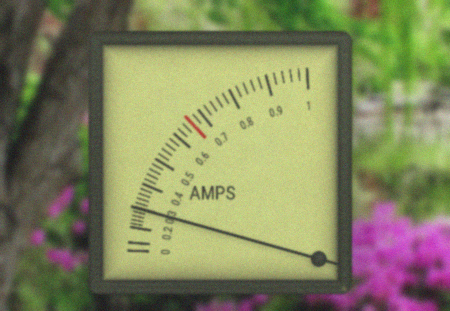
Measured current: A 0.3
